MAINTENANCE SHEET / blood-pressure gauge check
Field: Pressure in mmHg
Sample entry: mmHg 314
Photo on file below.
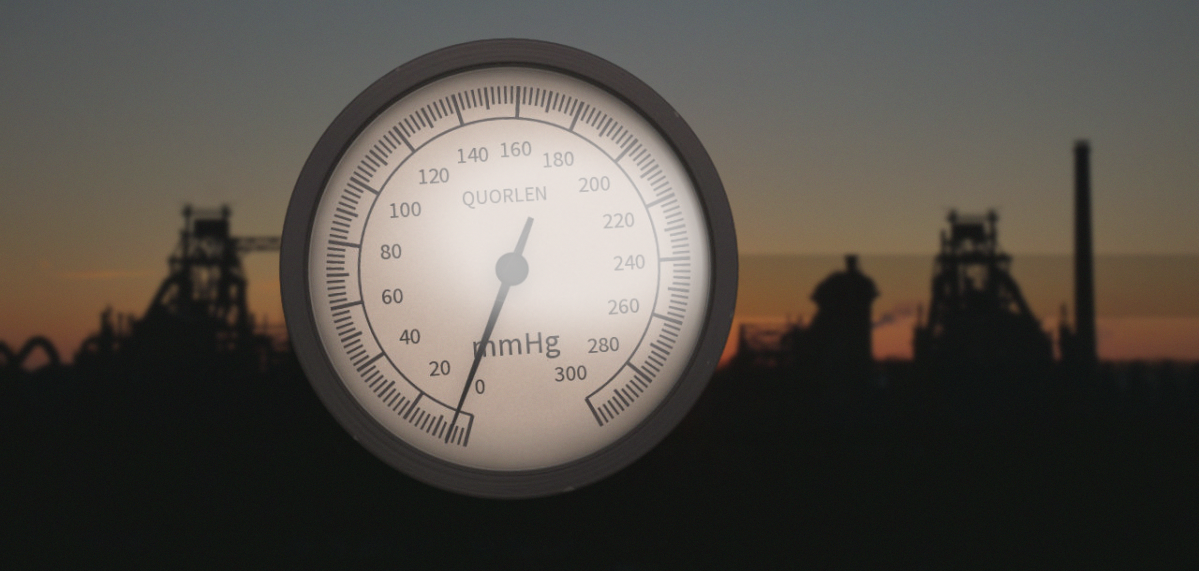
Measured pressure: mmHg 6
